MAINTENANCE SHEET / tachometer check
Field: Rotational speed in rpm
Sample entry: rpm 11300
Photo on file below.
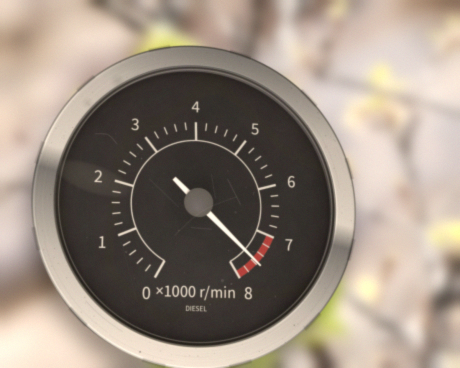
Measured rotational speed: rpm 7600
